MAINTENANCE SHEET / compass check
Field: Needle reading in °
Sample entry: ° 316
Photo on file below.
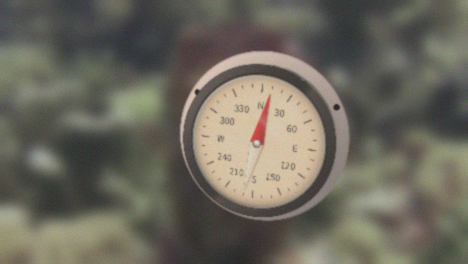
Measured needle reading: ° 10
